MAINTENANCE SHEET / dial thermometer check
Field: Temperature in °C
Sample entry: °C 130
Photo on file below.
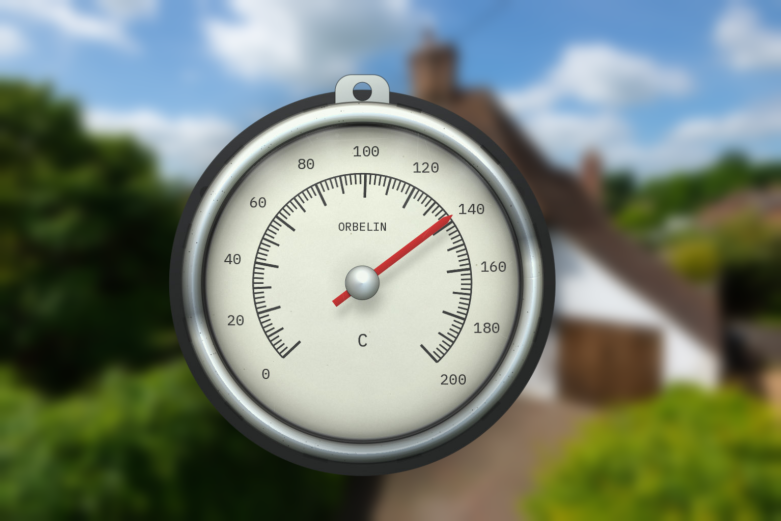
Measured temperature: °C 138
